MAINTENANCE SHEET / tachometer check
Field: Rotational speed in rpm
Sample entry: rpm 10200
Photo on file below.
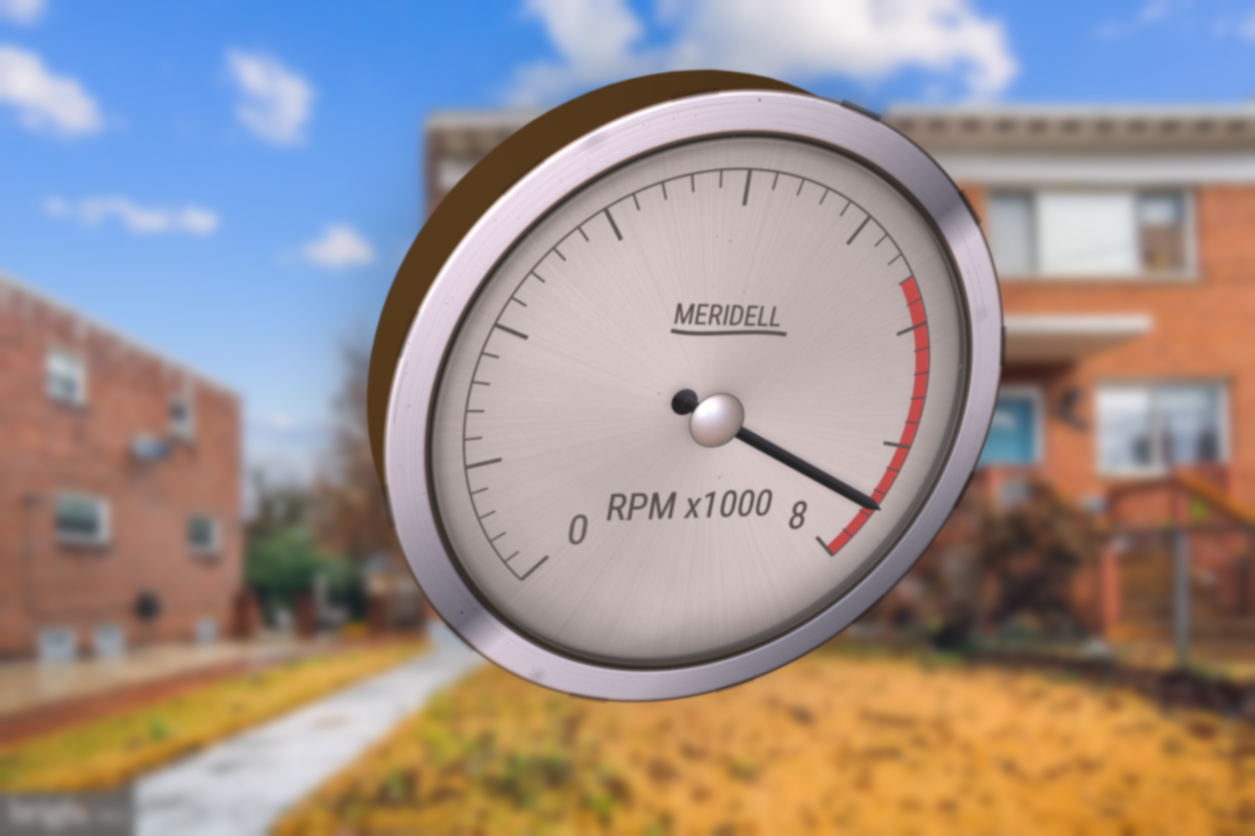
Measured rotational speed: rpm 7500
